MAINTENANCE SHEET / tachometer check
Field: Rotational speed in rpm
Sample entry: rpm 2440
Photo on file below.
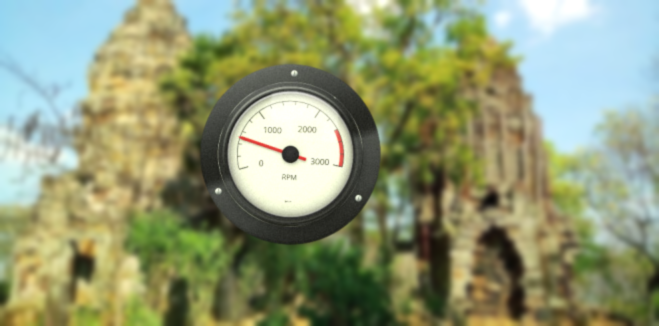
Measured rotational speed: rpm 500
